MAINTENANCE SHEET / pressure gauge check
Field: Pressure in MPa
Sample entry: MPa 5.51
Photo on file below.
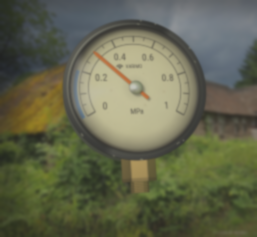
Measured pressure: MPa 0.3
